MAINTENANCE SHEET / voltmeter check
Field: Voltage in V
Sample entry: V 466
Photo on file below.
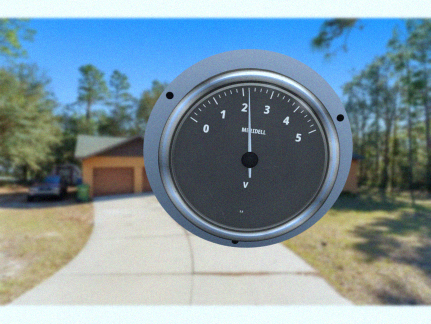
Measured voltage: V 2.2
